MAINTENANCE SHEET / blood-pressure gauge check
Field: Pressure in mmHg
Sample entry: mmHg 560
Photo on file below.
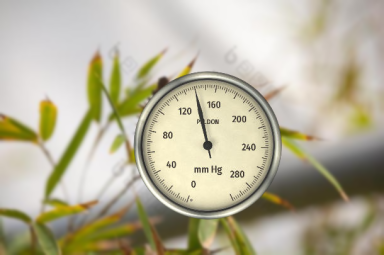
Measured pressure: mmHg 140
